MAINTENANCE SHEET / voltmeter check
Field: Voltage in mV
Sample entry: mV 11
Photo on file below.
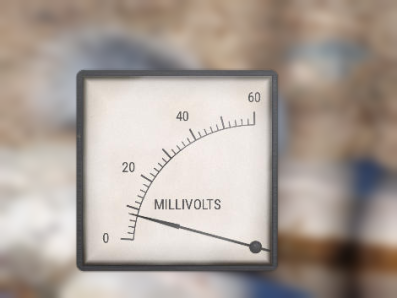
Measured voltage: mV 8
